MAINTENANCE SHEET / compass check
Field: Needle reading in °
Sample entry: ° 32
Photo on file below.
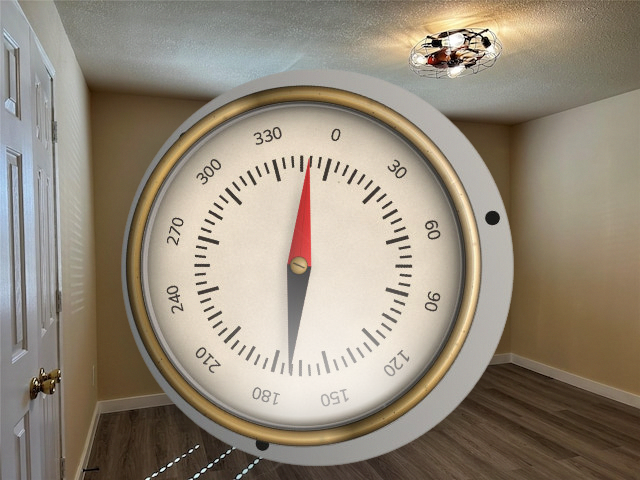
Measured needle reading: ° 350
